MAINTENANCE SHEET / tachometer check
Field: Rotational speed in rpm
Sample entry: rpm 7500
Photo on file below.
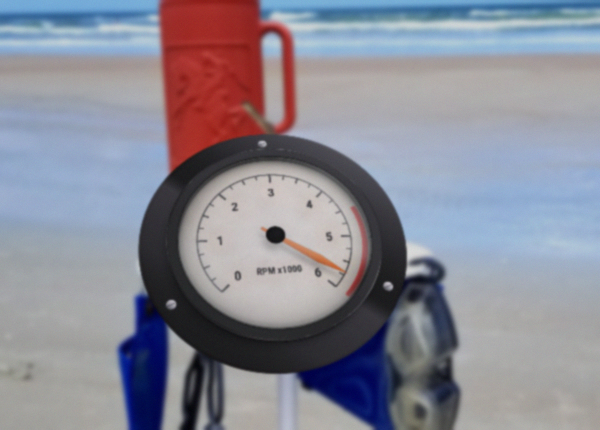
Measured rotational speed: rpm 5750
